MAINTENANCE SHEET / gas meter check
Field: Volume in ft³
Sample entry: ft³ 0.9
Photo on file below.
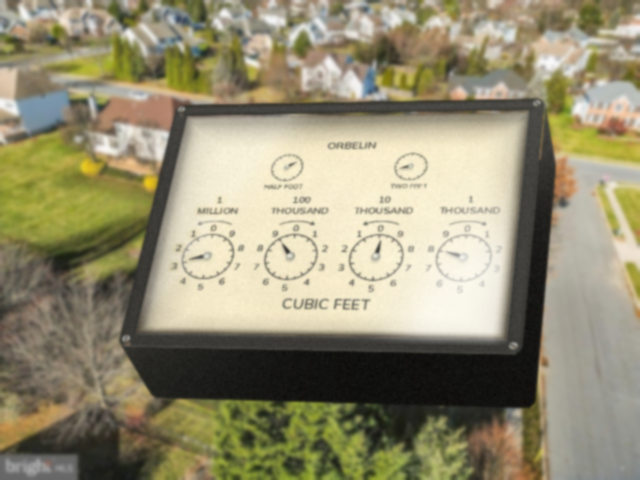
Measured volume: ft³ 289800
